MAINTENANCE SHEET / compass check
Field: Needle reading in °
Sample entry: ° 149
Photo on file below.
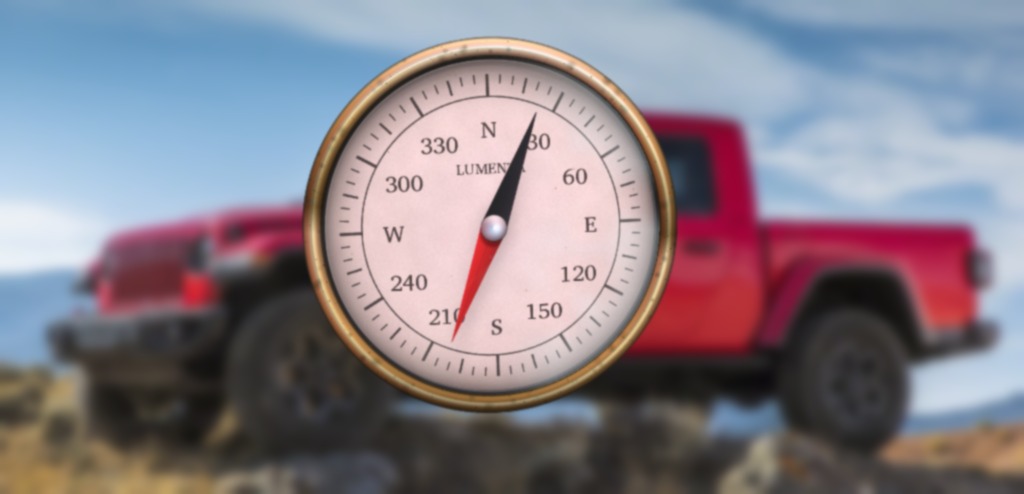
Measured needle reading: ° 202.5
